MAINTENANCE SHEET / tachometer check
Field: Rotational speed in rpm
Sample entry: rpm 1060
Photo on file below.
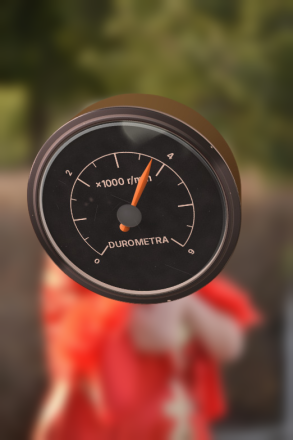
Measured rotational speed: rpm 3750
